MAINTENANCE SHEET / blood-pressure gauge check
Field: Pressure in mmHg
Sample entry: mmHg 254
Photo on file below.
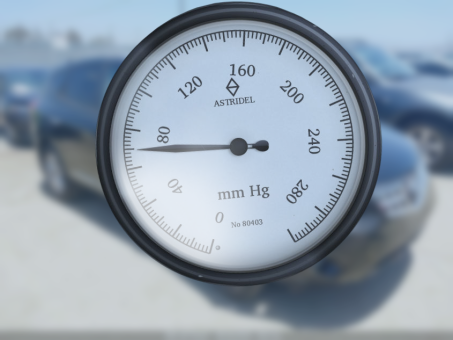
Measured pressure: mmHg 70
